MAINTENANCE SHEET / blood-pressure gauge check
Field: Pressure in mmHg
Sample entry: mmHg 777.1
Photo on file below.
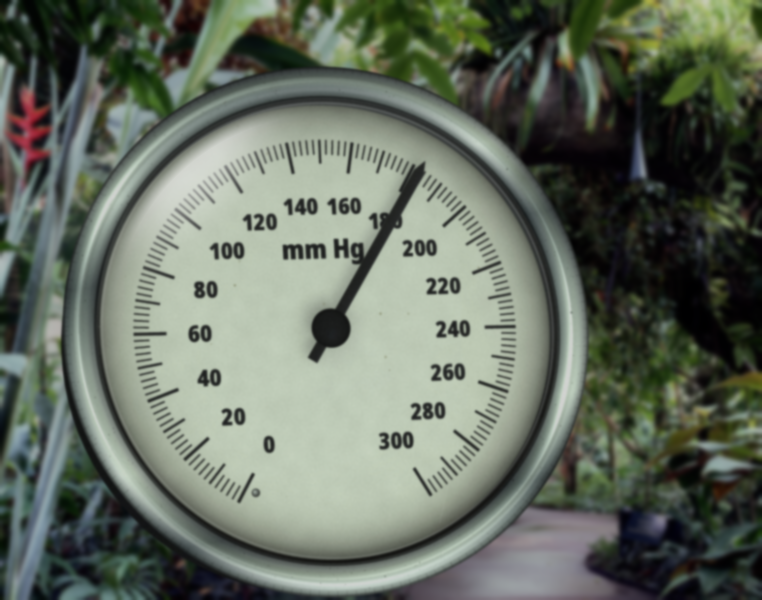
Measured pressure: mmHg 182
